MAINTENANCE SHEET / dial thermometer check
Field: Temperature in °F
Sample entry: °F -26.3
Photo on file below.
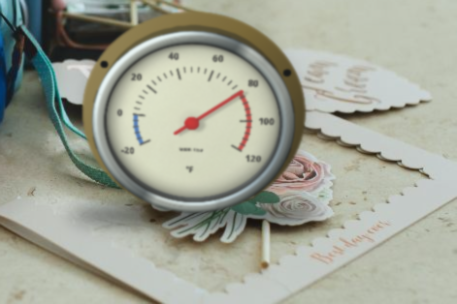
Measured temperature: °F 80
